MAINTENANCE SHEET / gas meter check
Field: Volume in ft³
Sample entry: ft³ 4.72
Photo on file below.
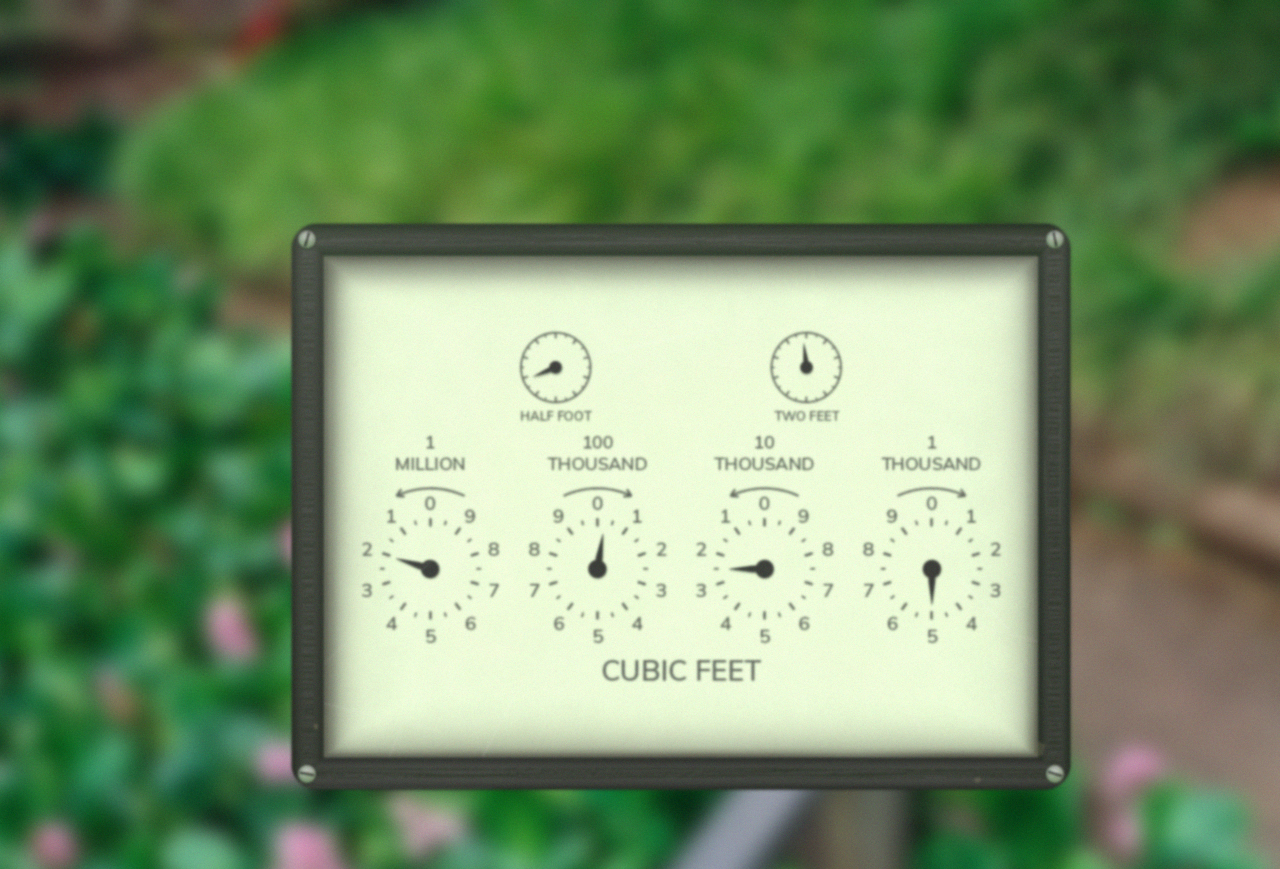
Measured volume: ft³ 202500
